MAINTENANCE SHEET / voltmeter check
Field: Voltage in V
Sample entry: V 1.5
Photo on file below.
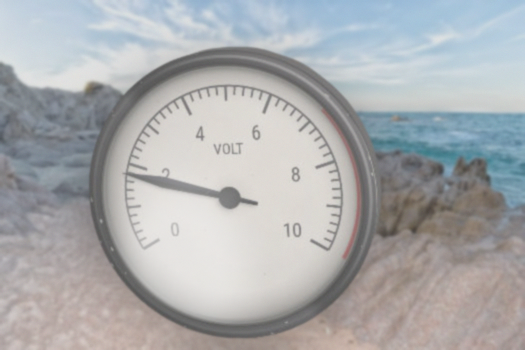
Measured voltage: V 1.8
